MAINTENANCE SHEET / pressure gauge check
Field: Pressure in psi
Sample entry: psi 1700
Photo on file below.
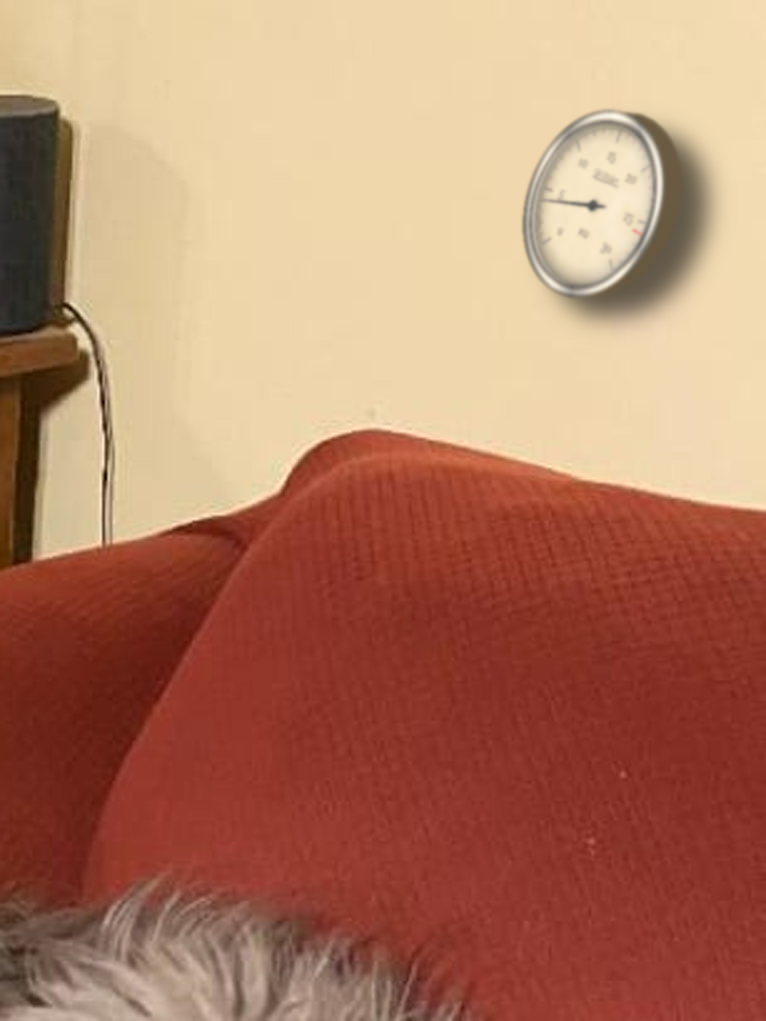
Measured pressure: psi 4
